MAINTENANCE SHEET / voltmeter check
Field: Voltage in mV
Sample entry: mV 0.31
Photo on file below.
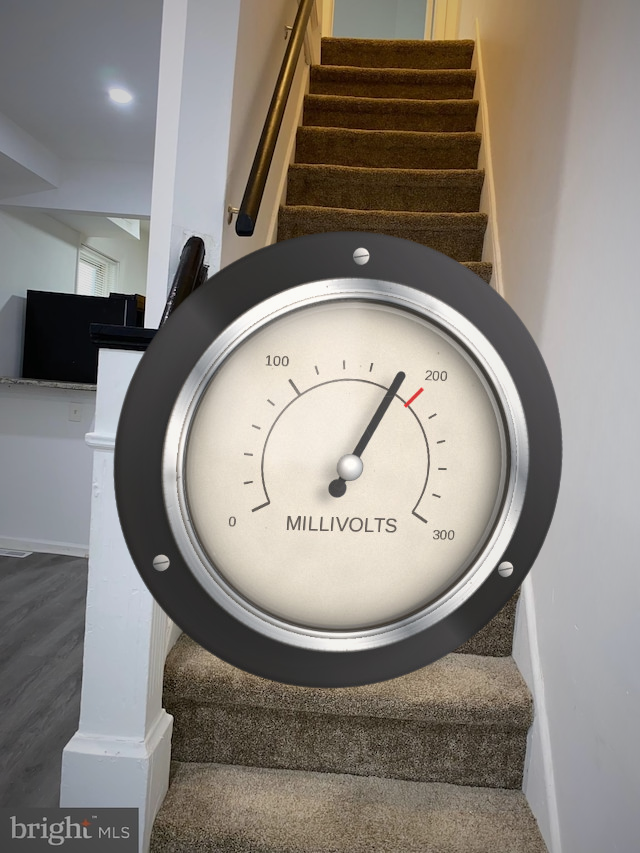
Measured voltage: mV 180
